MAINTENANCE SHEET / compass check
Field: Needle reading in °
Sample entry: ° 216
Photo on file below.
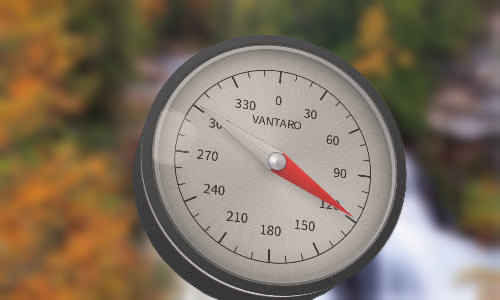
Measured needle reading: ° 120
